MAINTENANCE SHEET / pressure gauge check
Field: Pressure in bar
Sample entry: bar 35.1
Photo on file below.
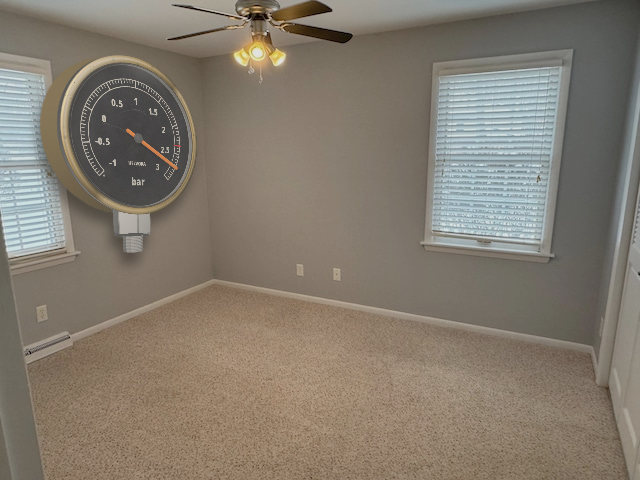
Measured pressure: bar 2.75
